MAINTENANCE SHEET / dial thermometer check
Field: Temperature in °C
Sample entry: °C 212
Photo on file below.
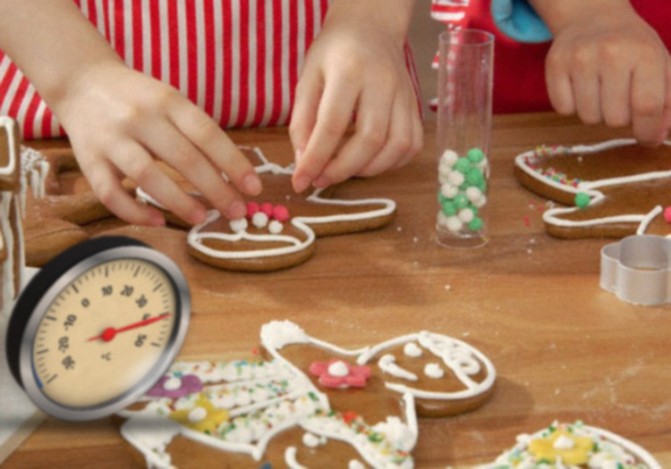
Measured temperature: °C 40
